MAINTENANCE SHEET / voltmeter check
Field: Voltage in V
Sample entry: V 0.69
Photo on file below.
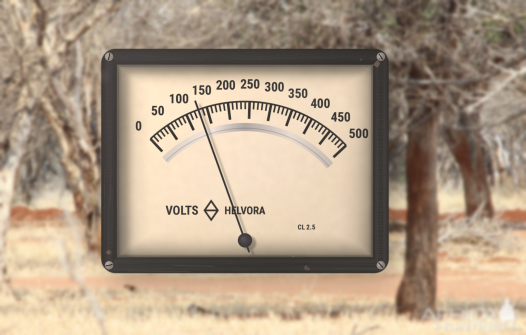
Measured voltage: V 130
